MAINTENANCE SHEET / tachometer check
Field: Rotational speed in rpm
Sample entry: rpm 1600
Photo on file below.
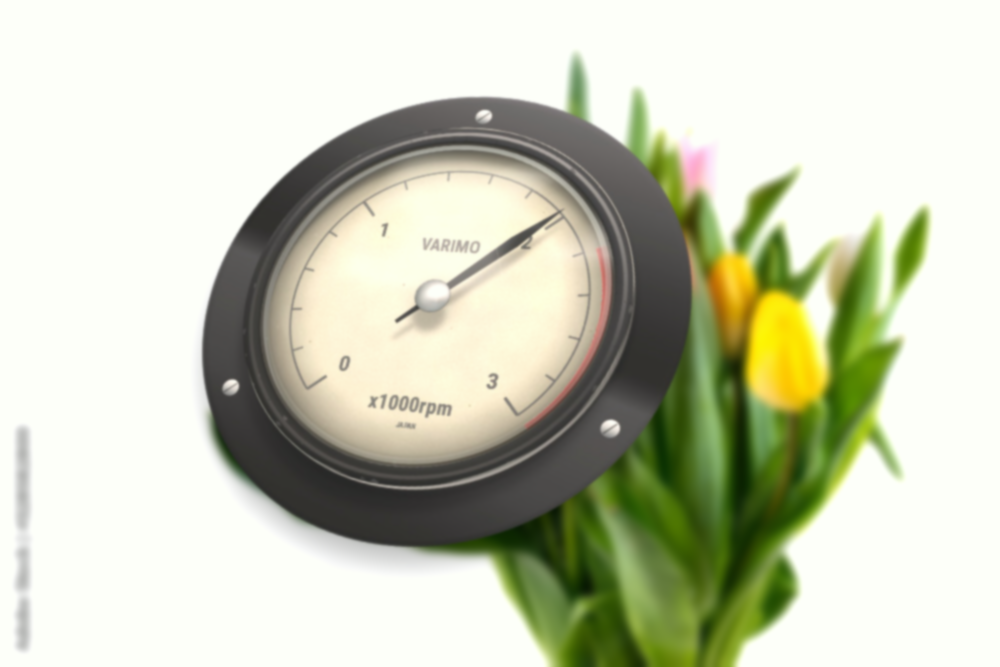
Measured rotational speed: rpm 2000
